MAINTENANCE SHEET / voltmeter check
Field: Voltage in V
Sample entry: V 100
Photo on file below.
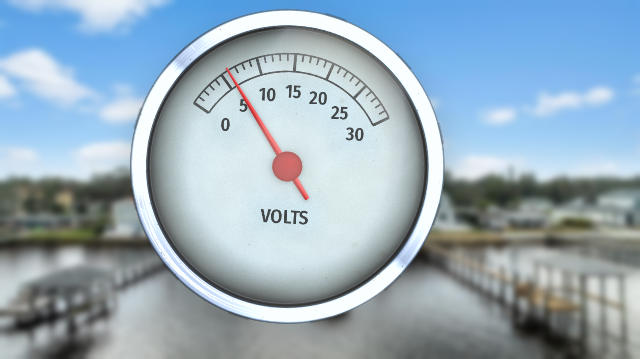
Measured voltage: V 6
